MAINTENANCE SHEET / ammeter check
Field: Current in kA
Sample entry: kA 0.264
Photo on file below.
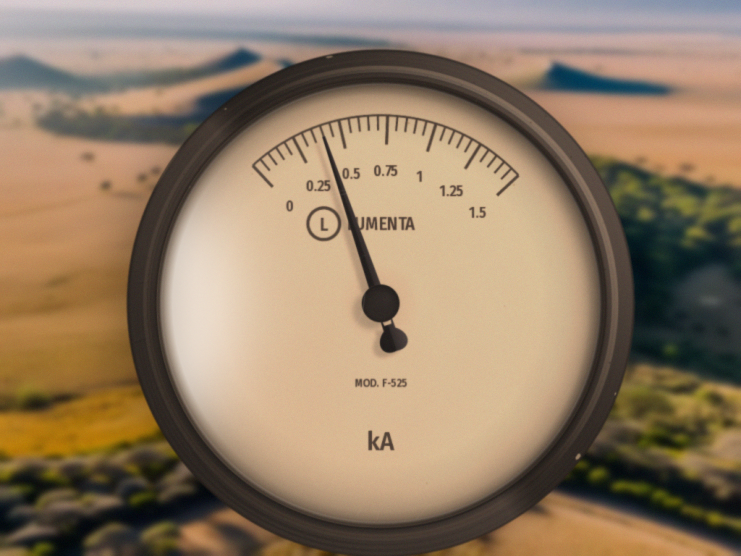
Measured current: kA 0.4
